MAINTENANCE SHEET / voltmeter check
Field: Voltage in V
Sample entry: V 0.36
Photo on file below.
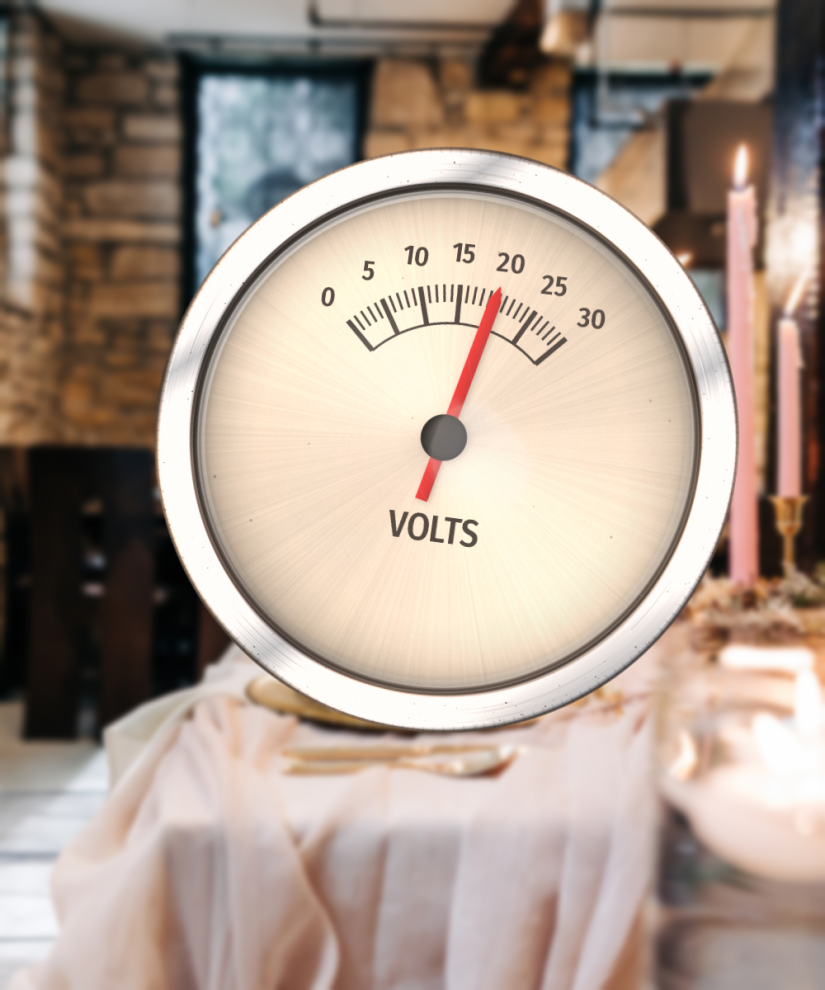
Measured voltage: V 20
